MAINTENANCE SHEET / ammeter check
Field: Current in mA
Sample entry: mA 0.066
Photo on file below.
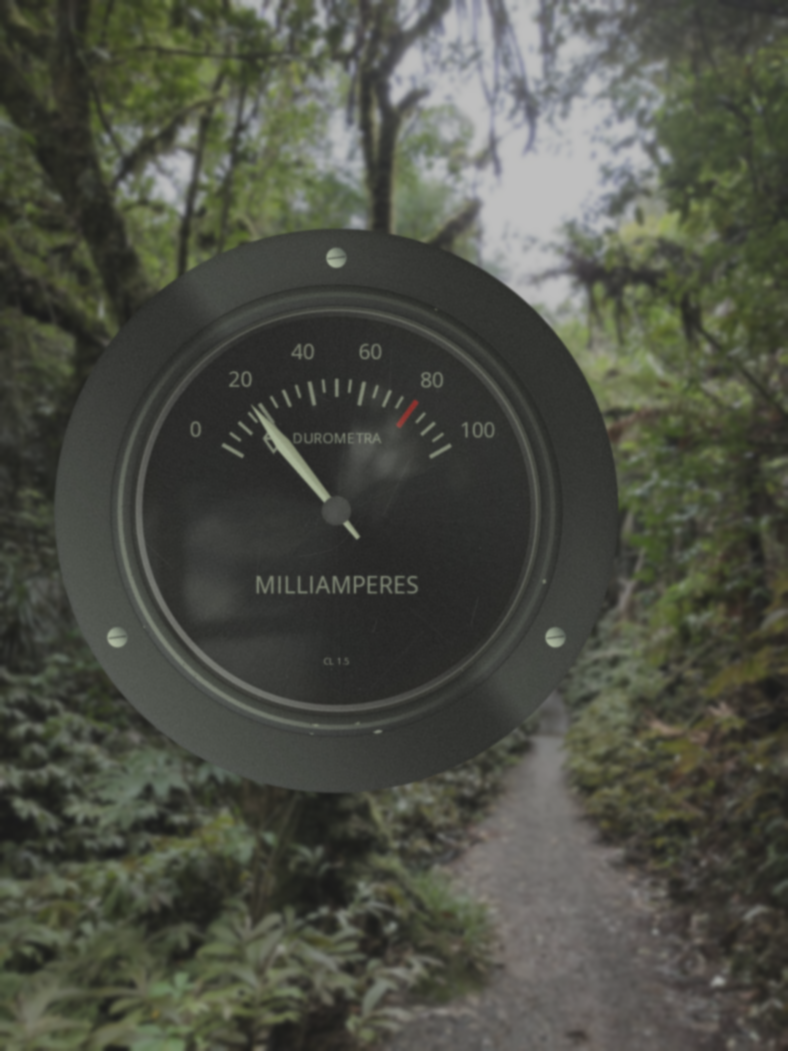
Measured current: mA 17.5
